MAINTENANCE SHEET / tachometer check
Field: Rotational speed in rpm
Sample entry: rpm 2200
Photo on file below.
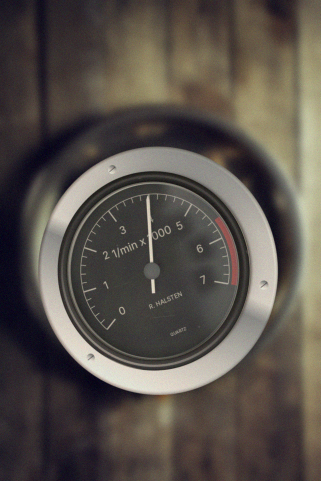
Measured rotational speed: rpm 4000
